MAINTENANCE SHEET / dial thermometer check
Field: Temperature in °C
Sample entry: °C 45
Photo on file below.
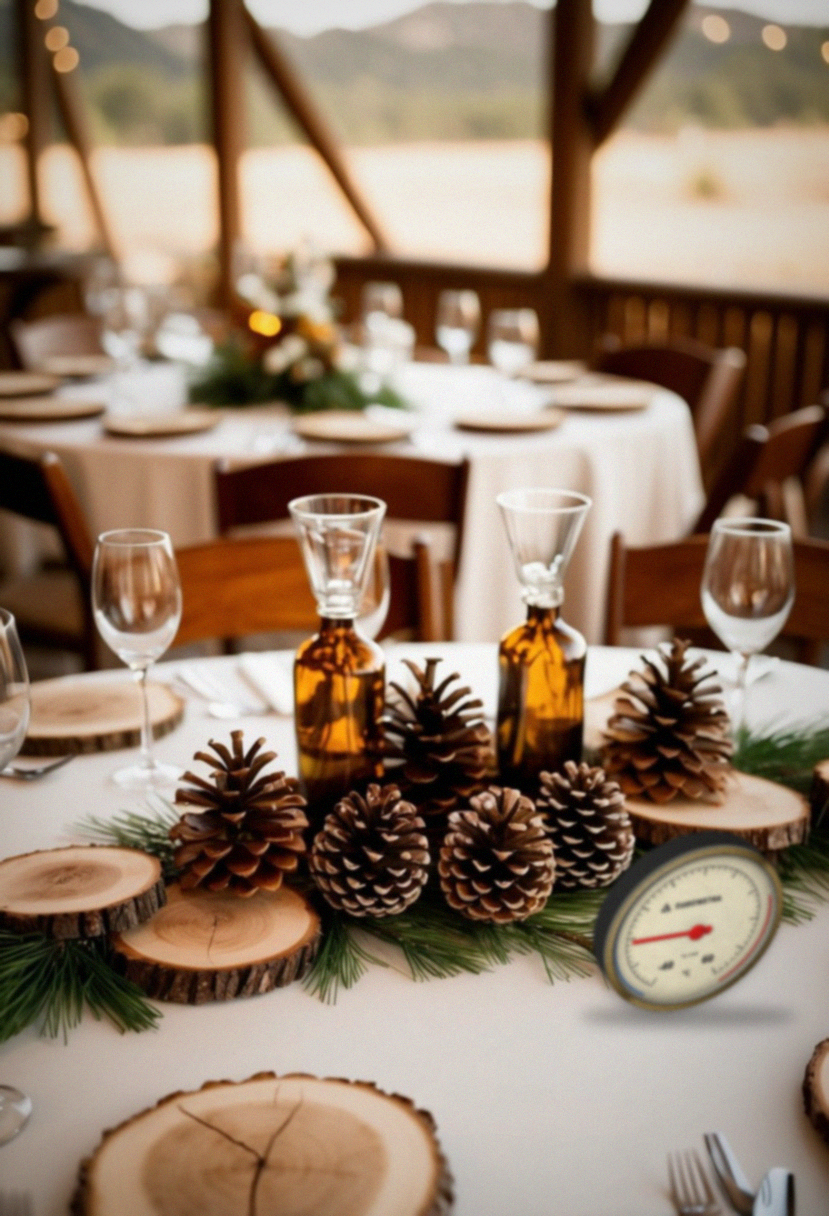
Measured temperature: °C -20
